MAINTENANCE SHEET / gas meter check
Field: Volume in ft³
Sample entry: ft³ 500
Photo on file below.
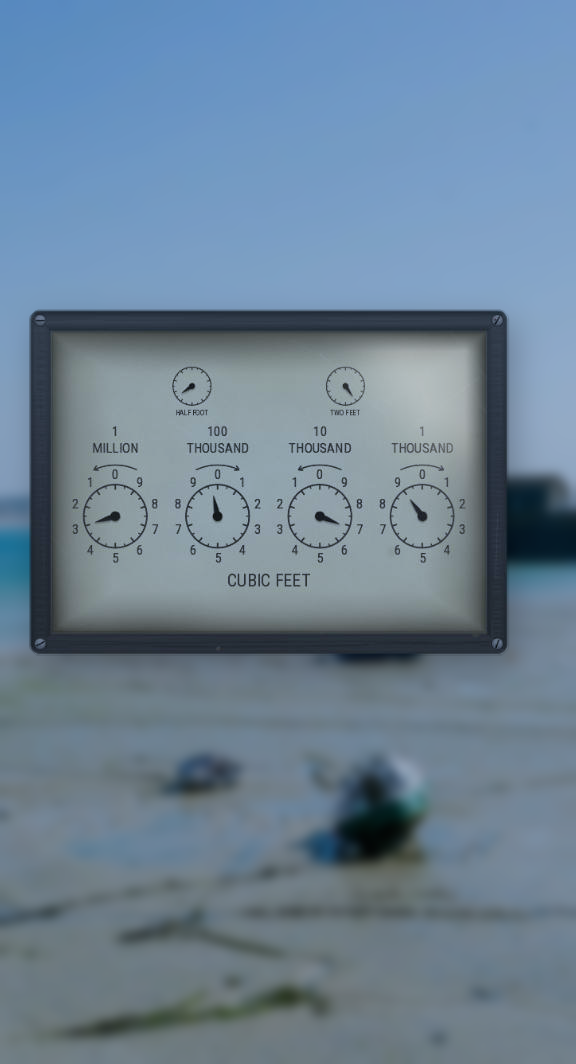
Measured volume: ft³ 296900
